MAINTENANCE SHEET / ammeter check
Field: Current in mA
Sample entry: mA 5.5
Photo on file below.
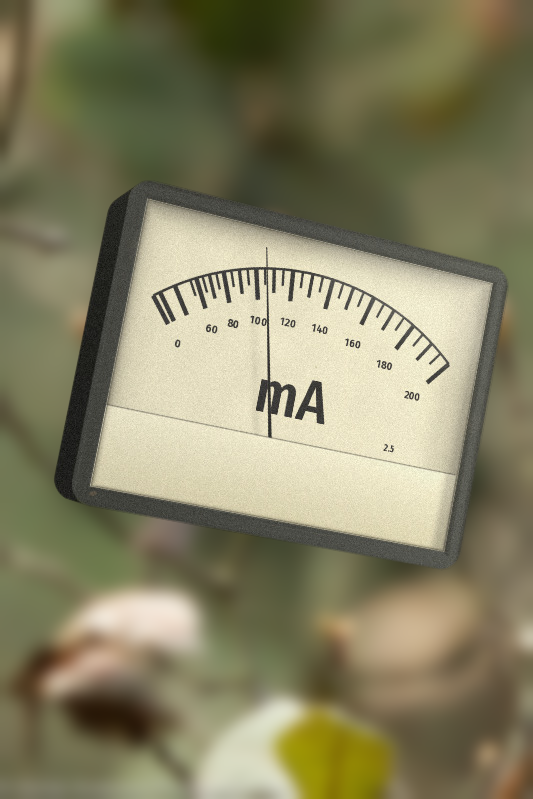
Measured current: mA 105
